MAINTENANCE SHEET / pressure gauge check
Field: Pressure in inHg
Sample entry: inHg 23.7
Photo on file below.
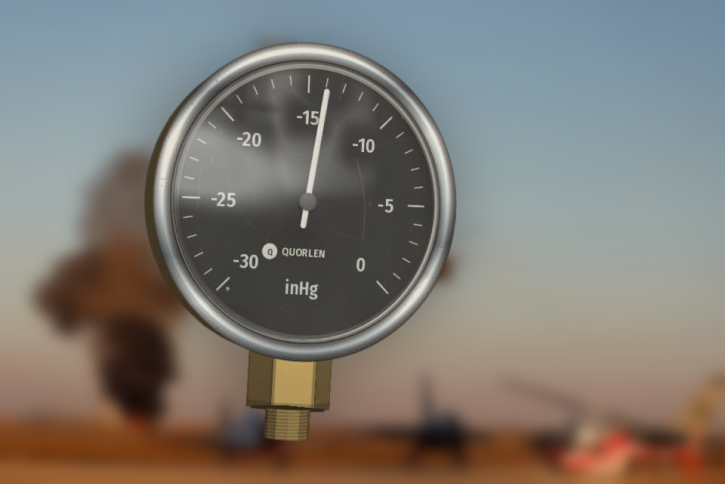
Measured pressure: inHg -14
